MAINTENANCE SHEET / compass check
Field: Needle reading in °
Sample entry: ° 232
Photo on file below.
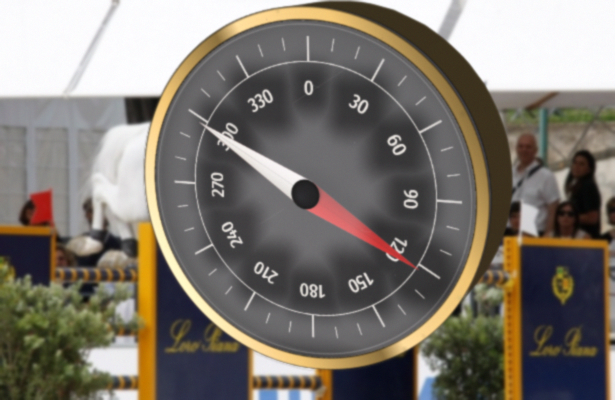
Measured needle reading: ° 120
